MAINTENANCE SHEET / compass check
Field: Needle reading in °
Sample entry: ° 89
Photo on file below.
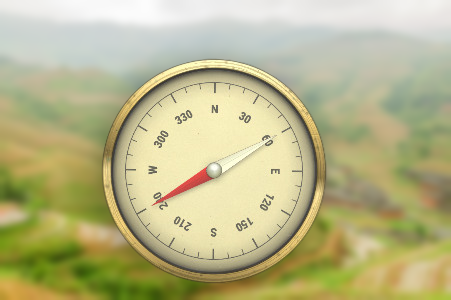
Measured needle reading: ° 240
